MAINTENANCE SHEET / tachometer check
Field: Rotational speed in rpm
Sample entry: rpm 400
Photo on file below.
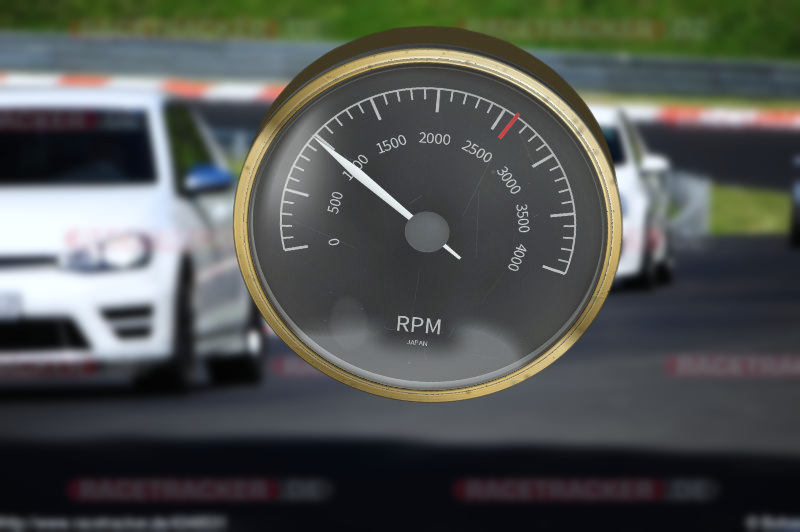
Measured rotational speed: rpm 1000
